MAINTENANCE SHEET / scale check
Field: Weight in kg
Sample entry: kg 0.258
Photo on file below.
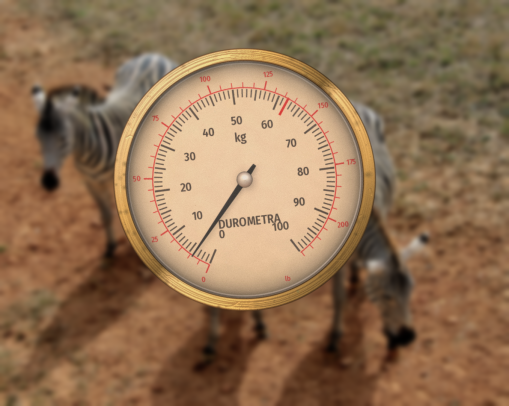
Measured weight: kg 4
